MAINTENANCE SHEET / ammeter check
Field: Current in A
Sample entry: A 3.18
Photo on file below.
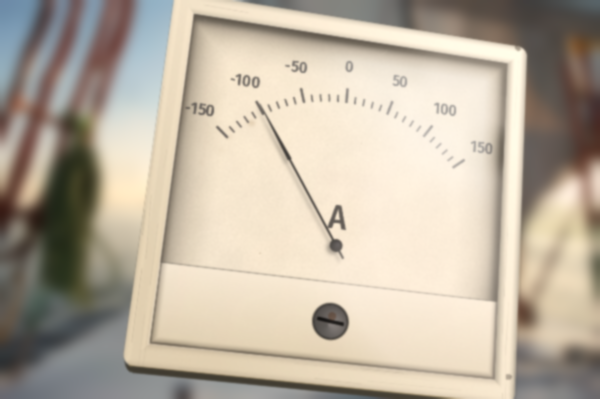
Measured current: A -100
